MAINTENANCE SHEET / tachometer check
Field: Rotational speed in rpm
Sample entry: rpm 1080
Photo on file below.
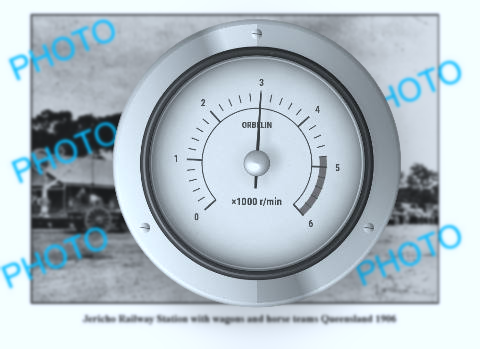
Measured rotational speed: rpm 3000
